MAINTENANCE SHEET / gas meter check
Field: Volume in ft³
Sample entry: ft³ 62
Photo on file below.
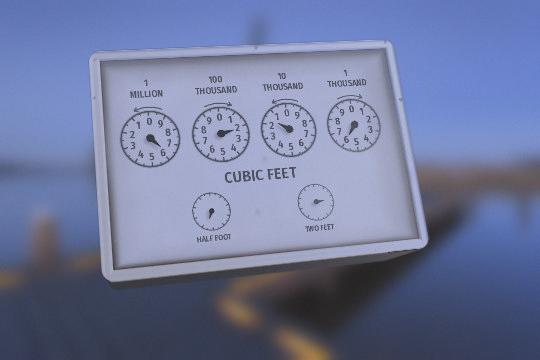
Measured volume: ft³ 621600
